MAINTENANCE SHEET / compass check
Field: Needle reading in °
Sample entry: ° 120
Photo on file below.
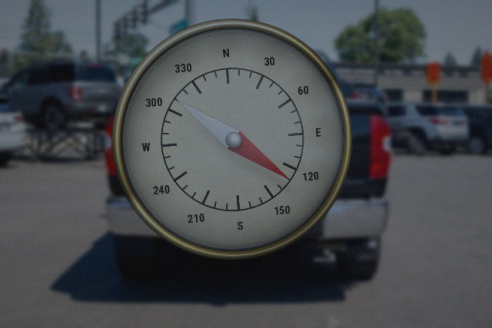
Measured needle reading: ° 130
